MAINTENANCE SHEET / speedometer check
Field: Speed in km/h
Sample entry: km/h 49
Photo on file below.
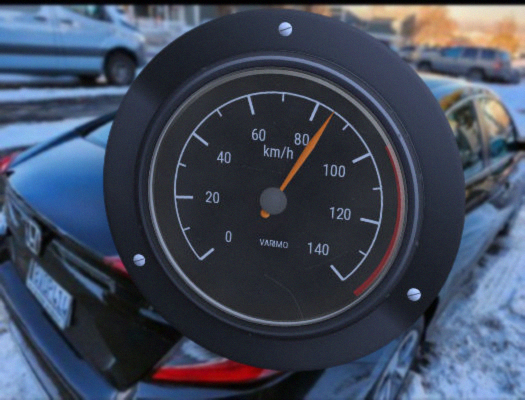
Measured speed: km/h 85
